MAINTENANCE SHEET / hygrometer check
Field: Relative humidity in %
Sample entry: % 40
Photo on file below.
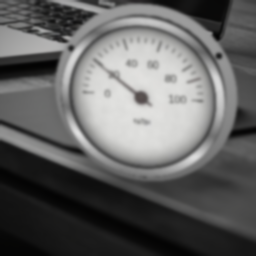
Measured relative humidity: % 20
